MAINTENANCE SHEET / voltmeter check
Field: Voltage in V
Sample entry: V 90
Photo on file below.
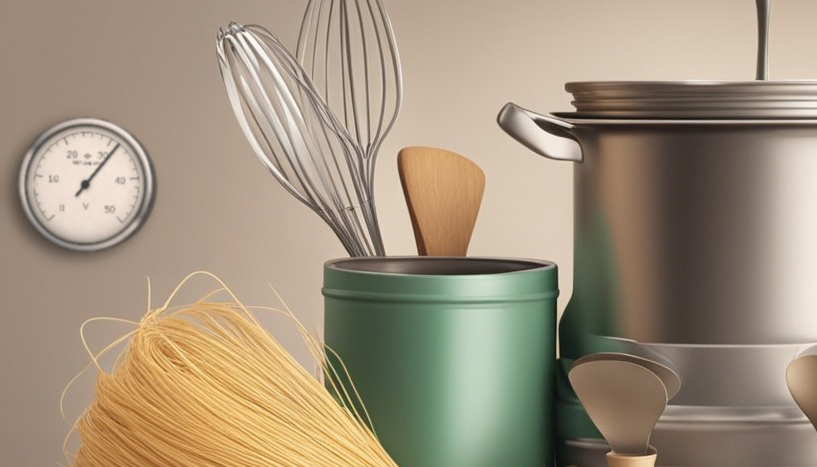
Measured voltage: V 32
